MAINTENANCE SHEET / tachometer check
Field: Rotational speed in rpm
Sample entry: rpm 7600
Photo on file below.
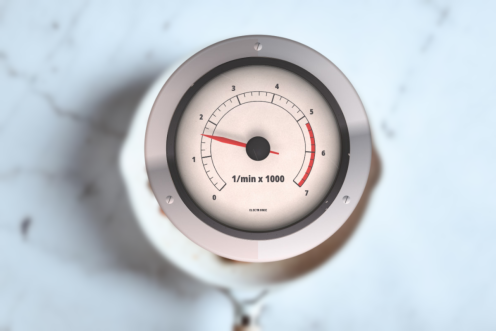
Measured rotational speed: rpm 1600
